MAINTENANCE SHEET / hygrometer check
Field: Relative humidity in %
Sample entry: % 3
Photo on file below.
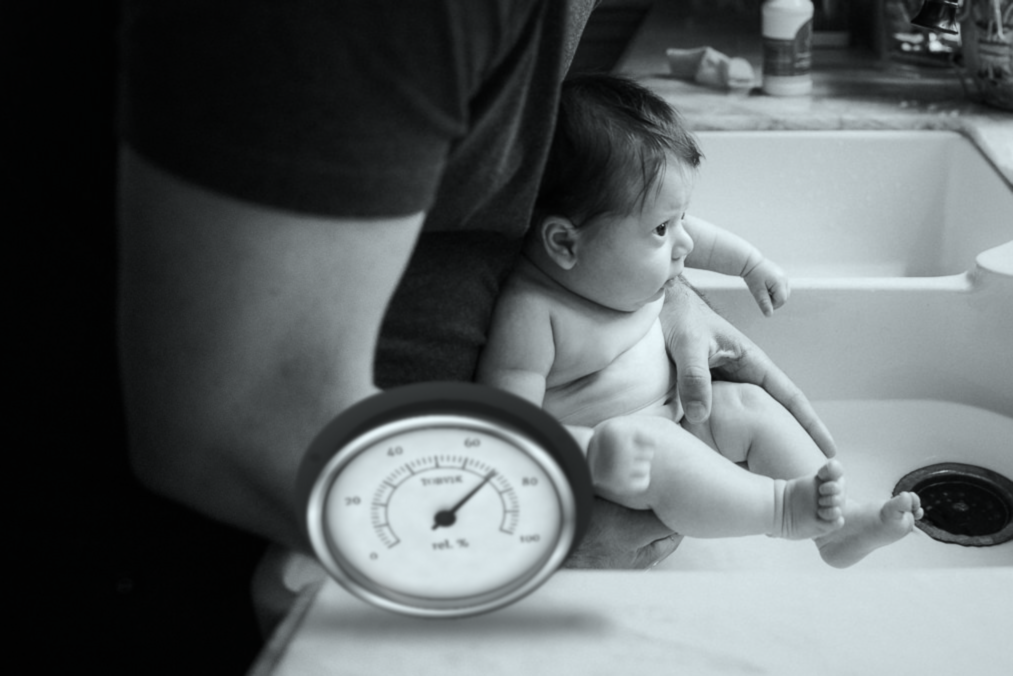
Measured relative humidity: % 70
